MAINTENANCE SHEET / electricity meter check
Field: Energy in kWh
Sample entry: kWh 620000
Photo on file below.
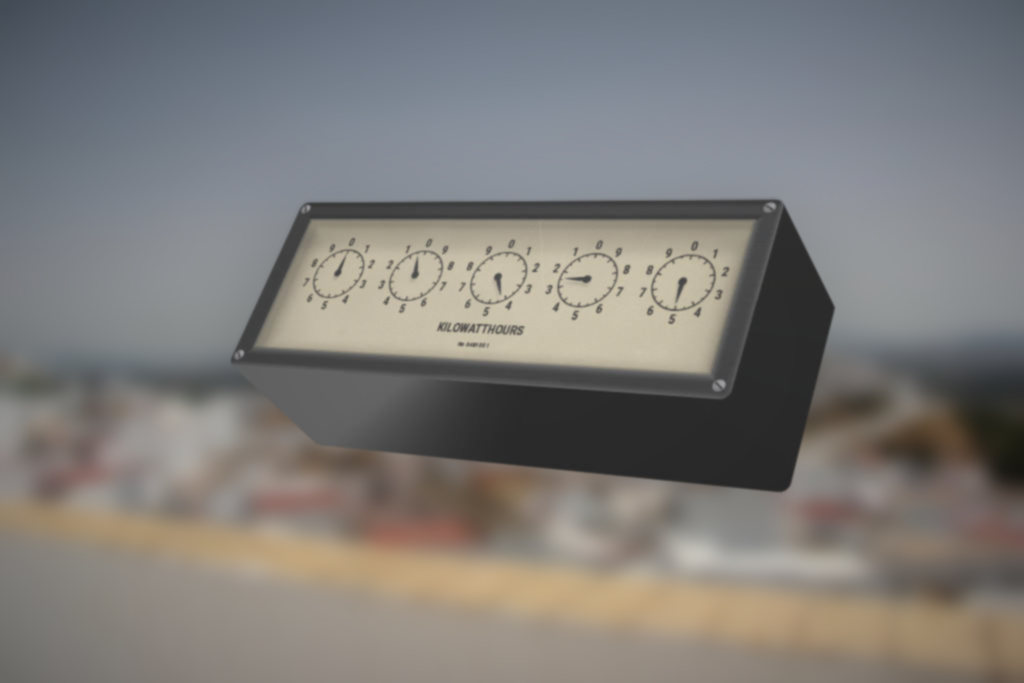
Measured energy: kWh 425
